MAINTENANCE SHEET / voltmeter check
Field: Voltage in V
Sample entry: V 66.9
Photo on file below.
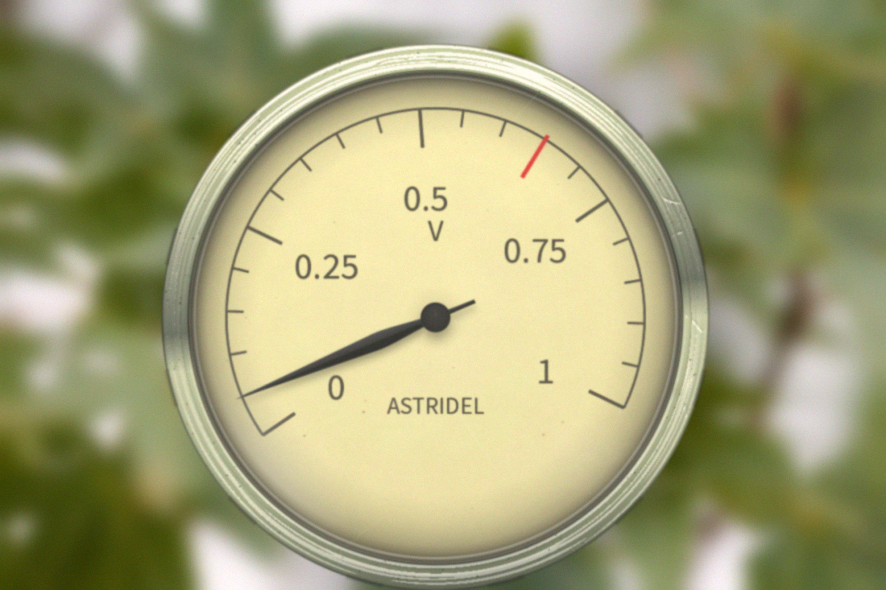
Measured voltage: V 0.05
